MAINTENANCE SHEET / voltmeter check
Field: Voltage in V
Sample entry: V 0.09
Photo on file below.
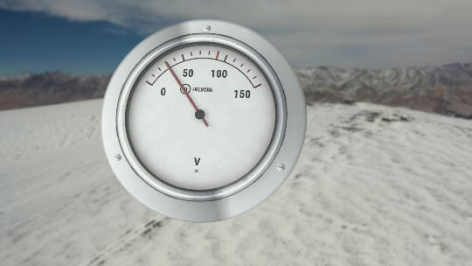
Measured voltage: V 30
